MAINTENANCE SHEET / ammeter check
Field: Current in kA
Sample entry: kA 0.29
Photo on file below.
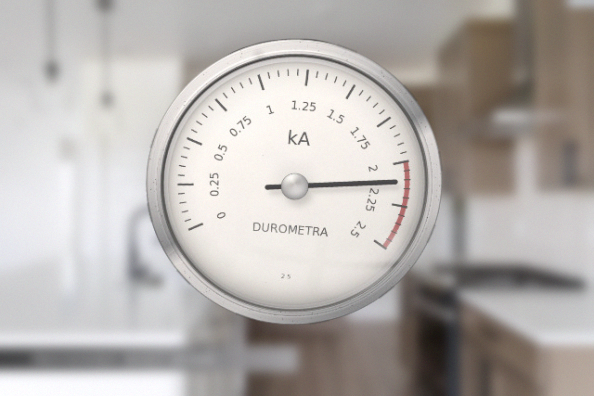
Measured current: kA 2.1
